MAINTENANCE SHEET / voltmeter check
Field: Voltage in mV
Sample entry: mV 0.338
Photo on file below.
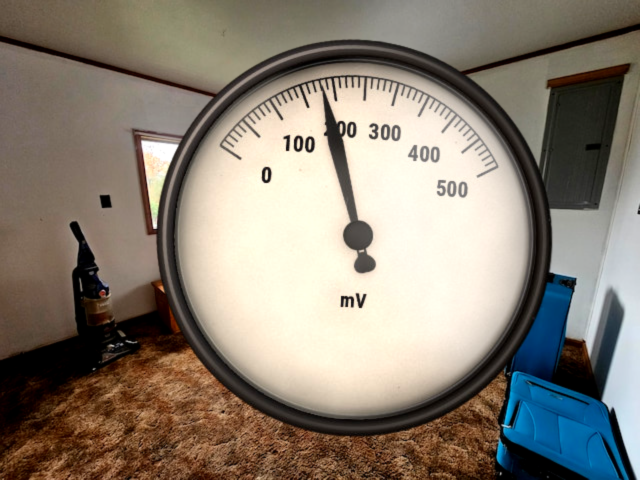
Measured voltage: mV 180
